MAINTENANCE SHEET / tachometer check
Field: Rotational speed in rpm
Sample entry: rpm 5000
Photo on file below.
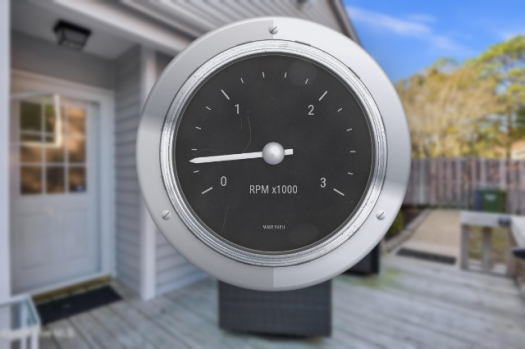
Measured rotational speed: rpm 300
